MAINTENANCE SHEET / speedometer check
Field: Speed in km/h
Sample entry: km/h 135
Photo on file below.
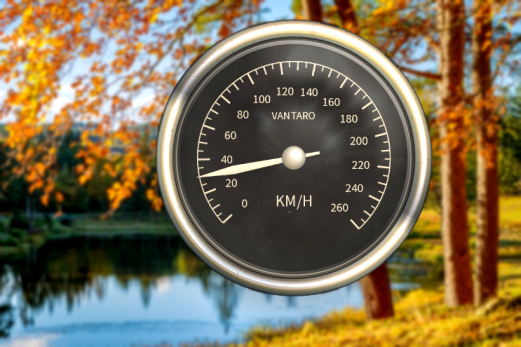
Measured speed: km/h 30
